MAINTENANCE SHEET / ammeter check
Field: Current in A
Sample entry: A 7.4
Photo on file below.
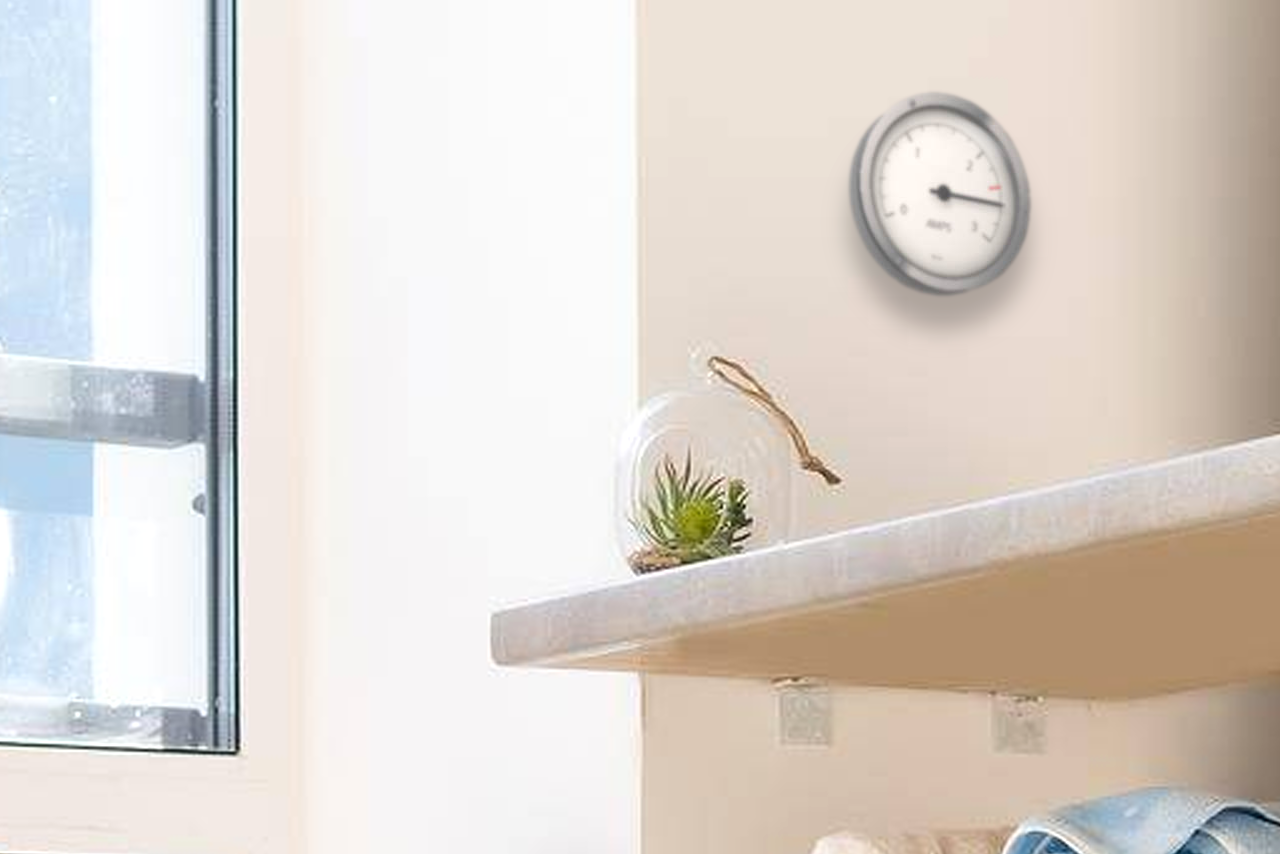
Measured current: A 2.6
